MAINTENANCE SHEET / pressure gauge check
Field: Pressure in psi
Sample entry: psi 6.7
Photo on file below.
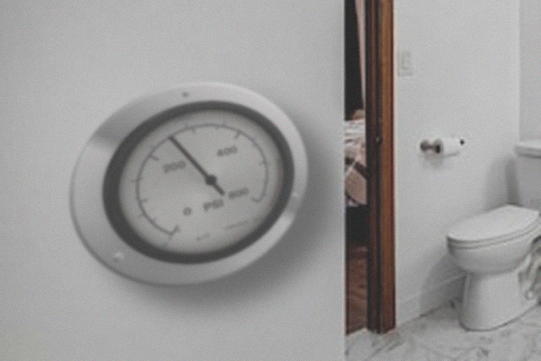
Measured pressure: psi 250
